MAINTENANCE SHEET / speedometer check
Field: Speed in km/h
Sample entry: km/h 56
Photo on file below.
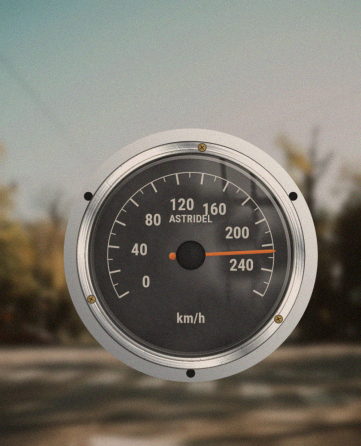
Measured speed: km/h 225
